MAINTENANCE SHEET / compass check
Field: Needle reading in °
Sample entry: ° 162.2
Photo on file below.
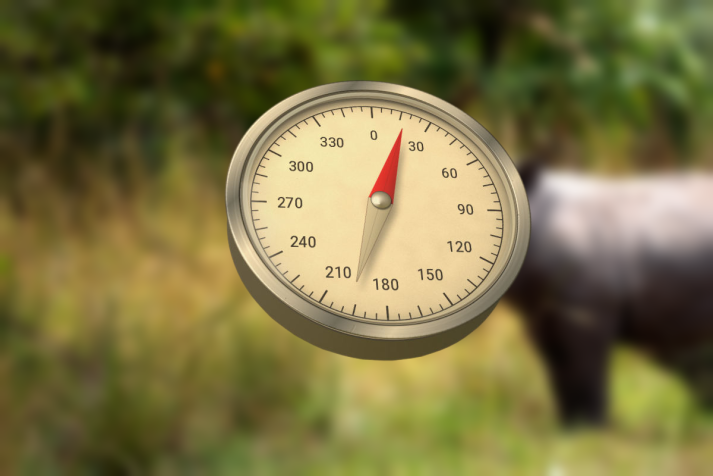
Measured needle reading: ° 17.5
